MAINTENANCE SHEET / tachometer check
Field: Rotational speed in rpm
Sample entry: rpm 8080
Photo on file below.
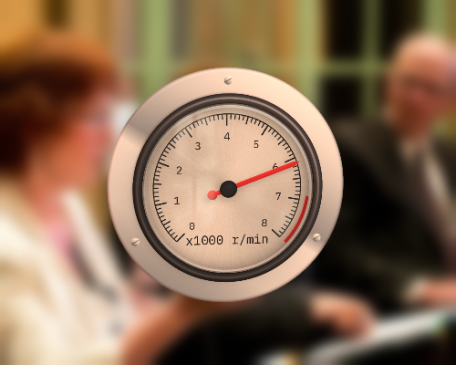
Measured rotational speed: rpm 6100
